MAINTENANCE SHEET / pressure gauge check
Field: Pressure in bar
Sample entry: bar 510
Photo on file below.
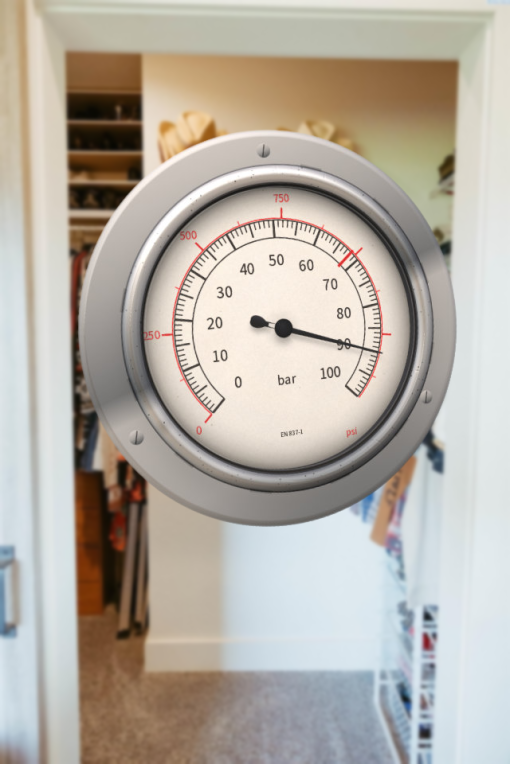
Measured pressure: bar 90
